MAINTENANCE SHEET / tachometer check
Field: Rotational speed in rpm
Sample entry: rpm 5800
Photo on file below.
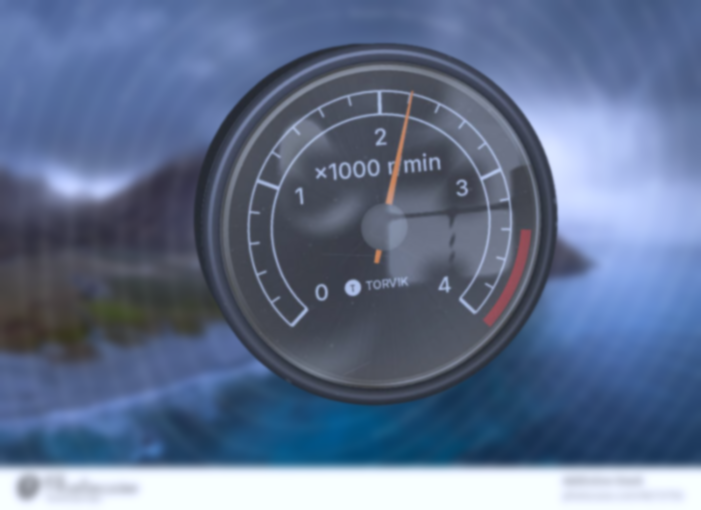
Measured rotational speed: rpm 2200
